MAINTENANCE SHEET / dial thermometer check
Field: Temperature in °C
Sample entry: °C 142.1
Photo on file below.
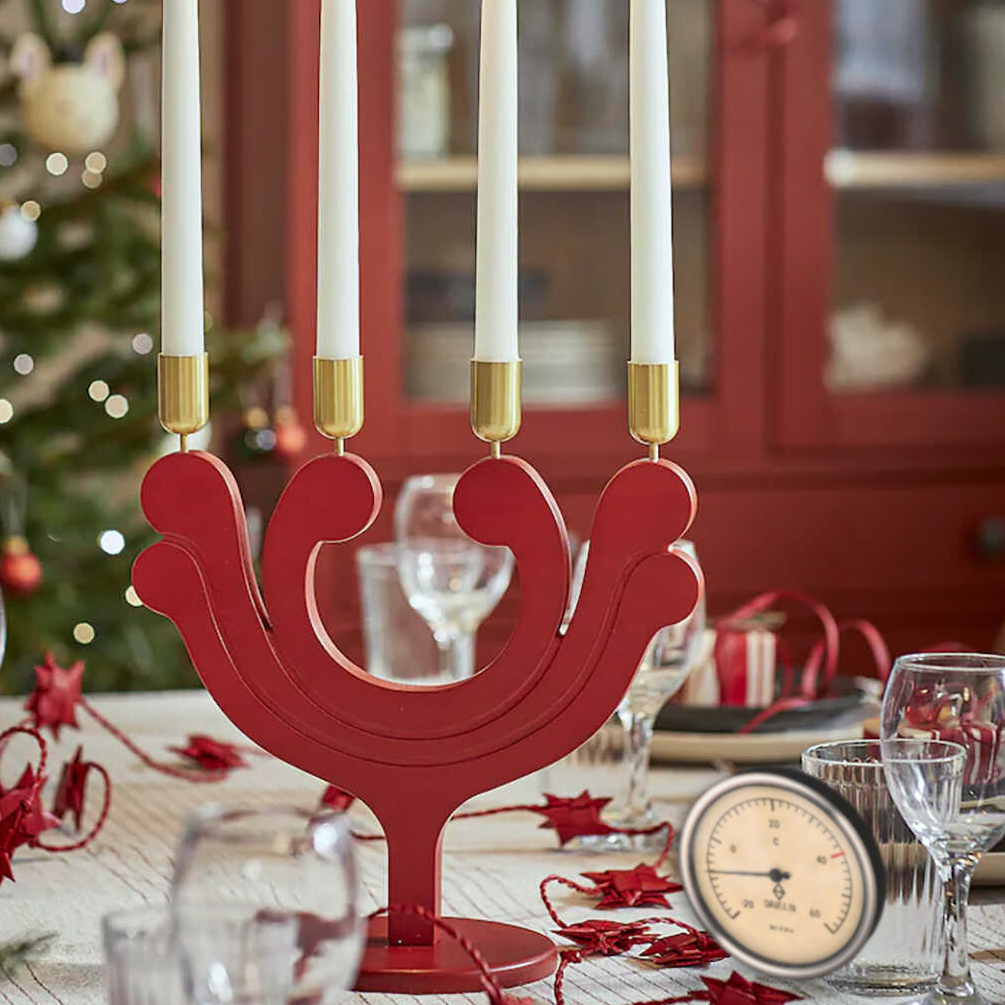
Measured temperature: °C -8
